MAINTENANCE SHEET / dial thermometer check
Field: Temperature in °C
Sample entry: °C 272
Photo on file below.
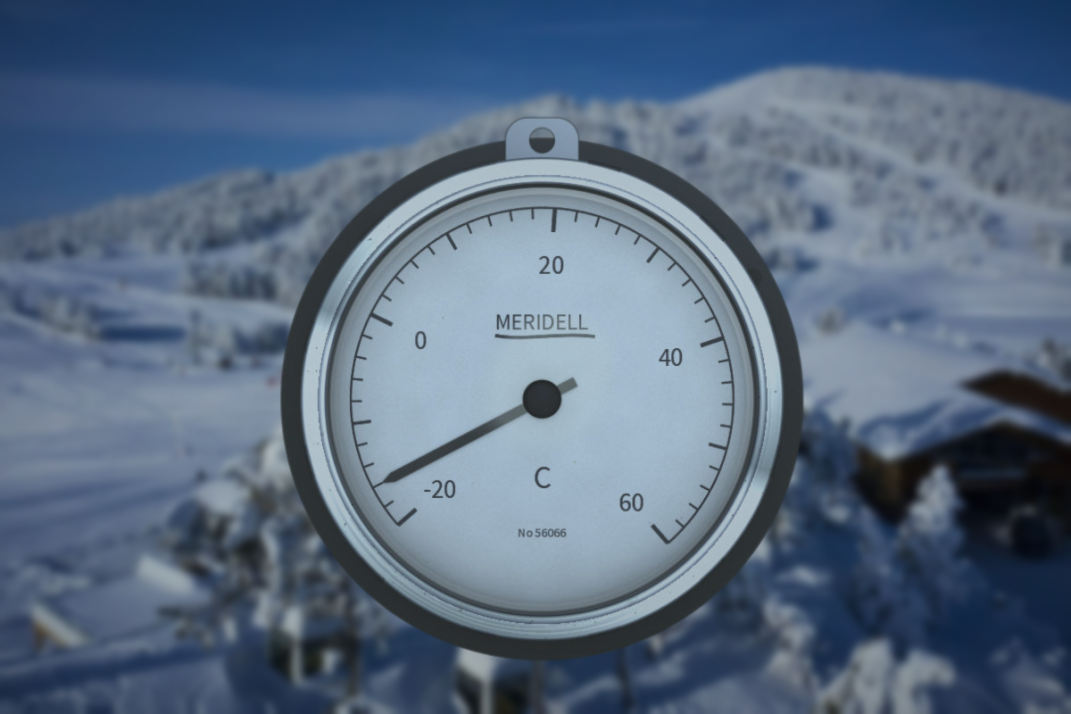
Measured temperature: °C -16
